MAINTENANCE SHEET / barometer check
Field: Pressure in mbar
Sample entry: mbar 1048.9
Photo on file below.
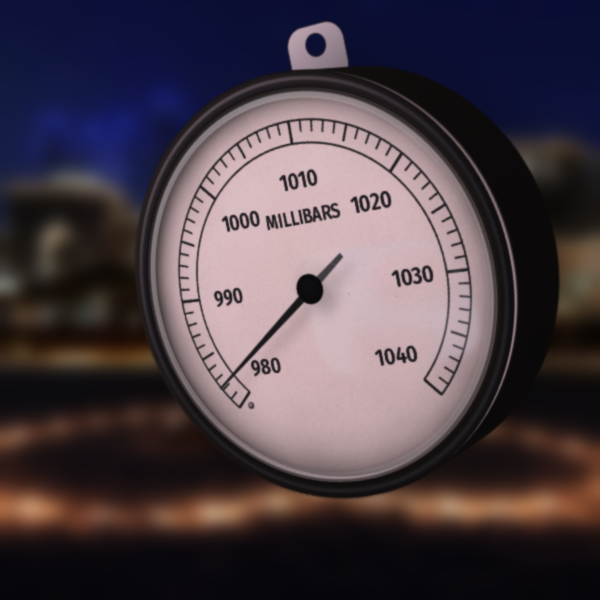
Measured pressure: mbar 982
